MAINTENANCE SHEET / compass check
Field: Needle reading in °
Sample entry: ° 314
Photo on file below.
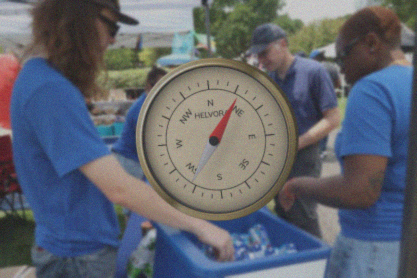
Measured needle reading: ° 35
